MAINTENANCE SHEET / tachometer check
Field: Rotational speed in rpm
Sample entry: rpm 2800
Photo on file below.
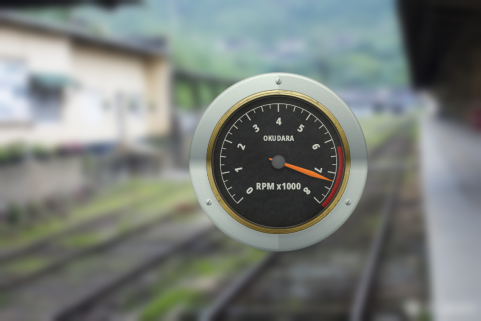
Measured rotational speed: rpm 7250
